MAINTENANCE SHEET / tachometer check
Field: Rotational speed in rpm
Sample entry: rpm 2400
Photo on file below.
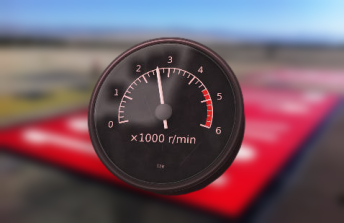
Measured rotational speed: rpm 2600
